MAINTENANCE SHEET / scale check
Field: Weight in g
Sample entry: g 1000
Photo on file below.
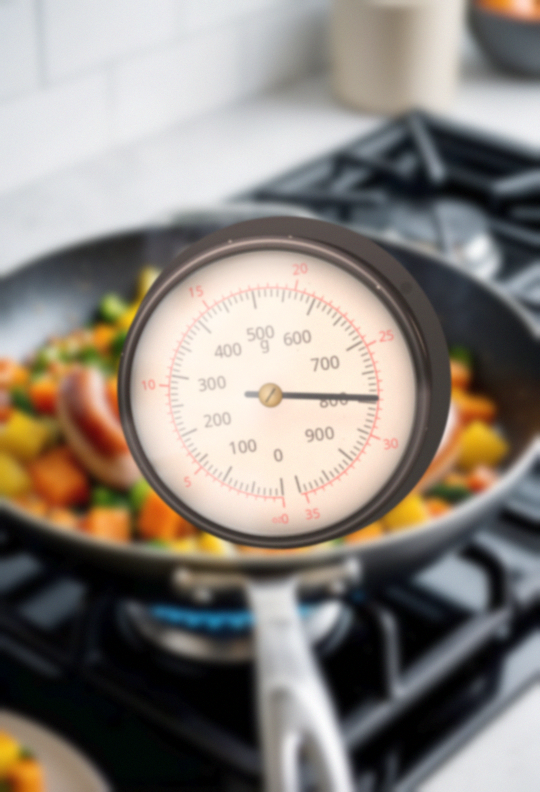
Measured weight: g 790
